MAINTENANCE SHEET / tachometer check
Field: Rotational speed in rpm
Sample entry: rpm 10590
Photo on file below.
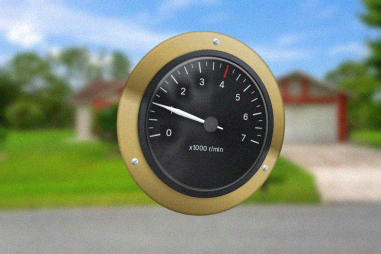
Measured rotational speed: rpm 1000
